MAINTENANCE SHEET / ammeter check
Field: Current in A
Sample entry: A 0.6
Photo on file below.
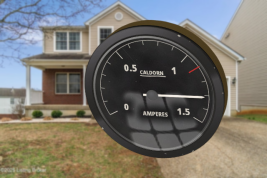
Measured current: A 1.3
